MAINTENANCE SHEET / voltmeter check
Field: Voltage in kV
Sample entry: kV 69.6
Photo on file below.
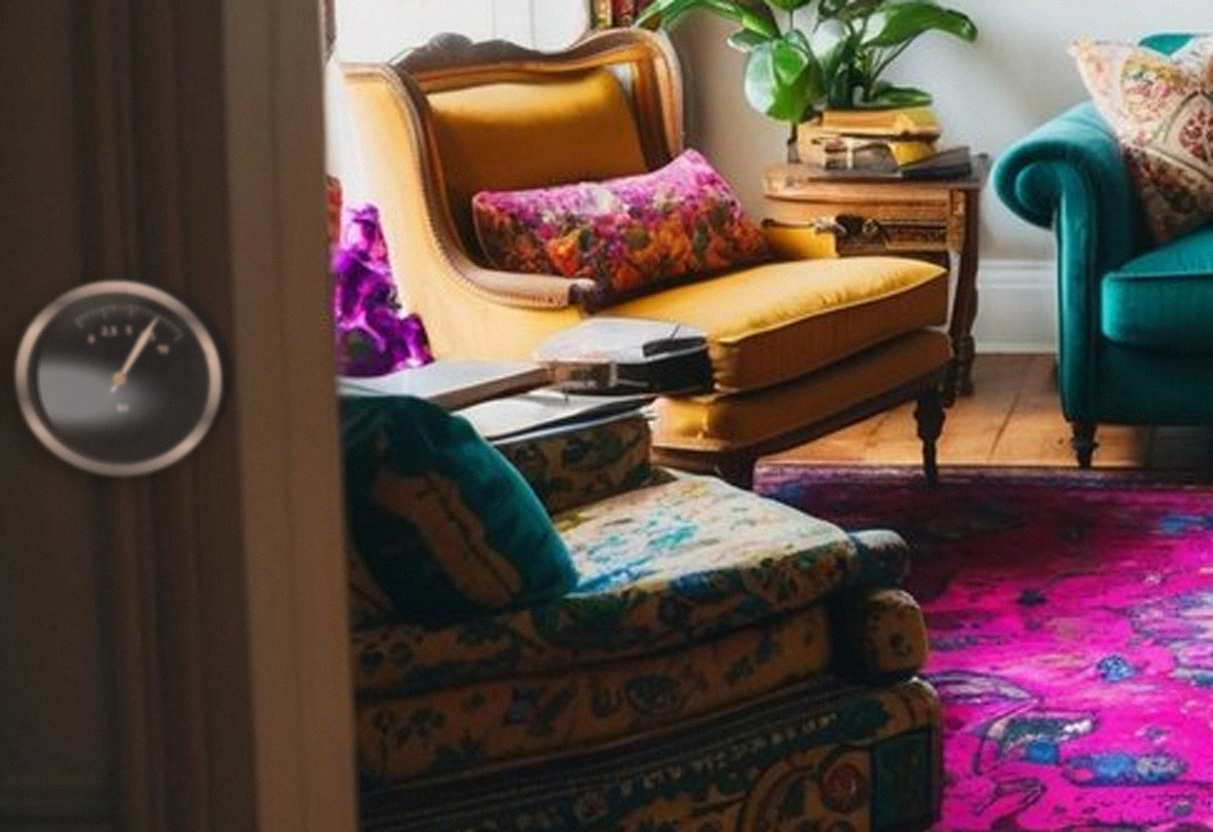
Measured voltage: kV 7.5
